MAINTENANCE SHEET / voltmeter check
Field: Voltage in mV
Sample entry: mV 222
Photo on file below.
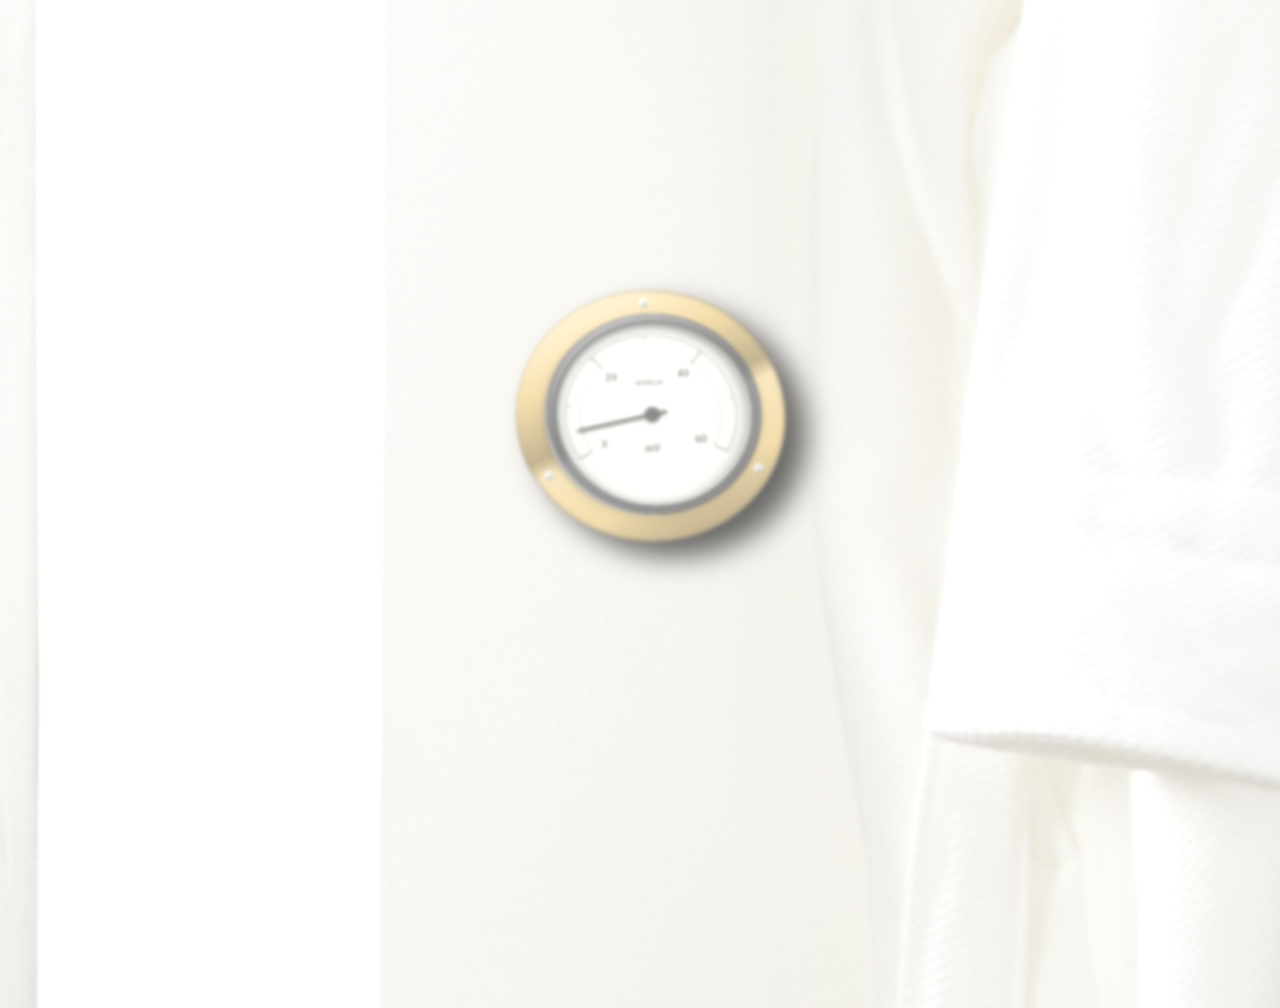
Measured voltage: mV 5
